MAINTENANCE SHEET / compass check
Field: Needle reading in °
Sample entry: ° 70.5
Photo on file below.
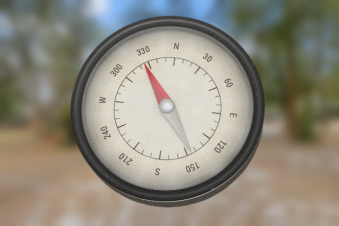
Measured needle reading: ° 325
